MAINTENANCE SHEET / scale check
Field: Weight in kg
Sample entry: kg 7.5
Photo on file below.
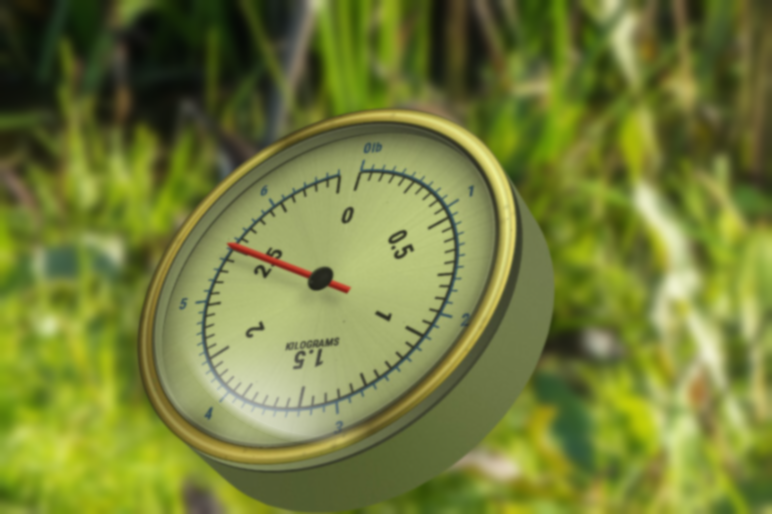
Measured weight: kg 2.5
